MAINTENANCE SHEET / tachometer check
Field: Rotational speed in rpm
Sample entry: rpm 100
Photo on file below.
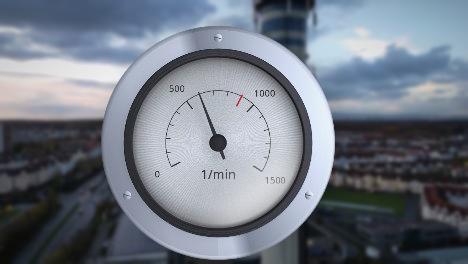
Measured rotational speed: rpm 600
